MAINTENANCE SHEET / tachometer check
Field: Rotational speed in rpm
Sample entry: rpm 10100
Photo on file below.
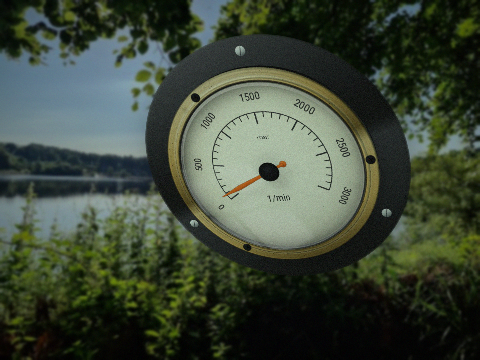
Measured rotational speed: rpm 100
